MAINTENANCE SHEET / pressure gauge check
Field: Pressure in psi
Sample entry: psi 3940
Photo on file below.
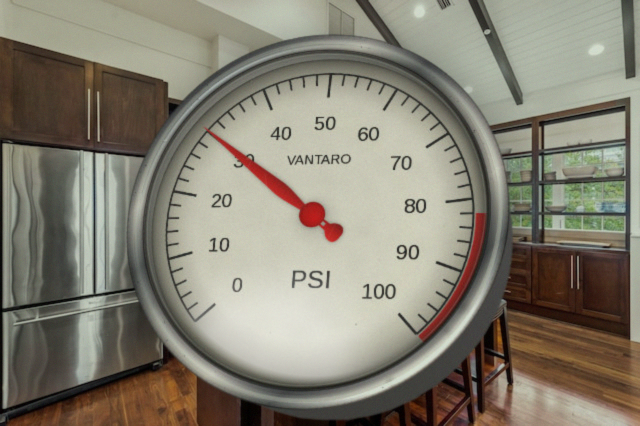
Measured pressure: psi 30
